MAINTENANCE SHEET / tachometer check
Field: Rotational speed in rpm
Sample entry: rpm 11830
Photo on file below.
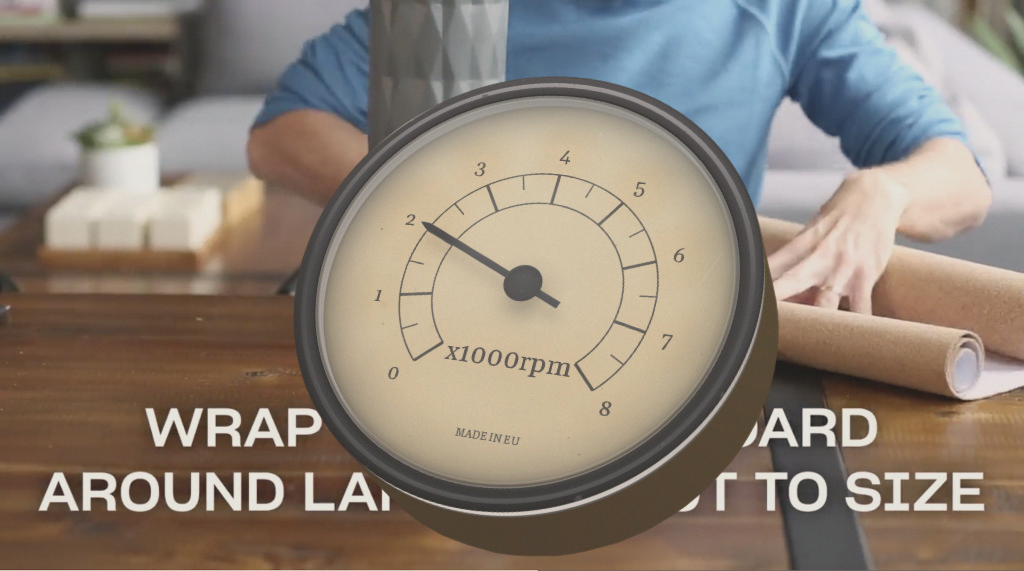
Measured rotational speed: rpm 2000
